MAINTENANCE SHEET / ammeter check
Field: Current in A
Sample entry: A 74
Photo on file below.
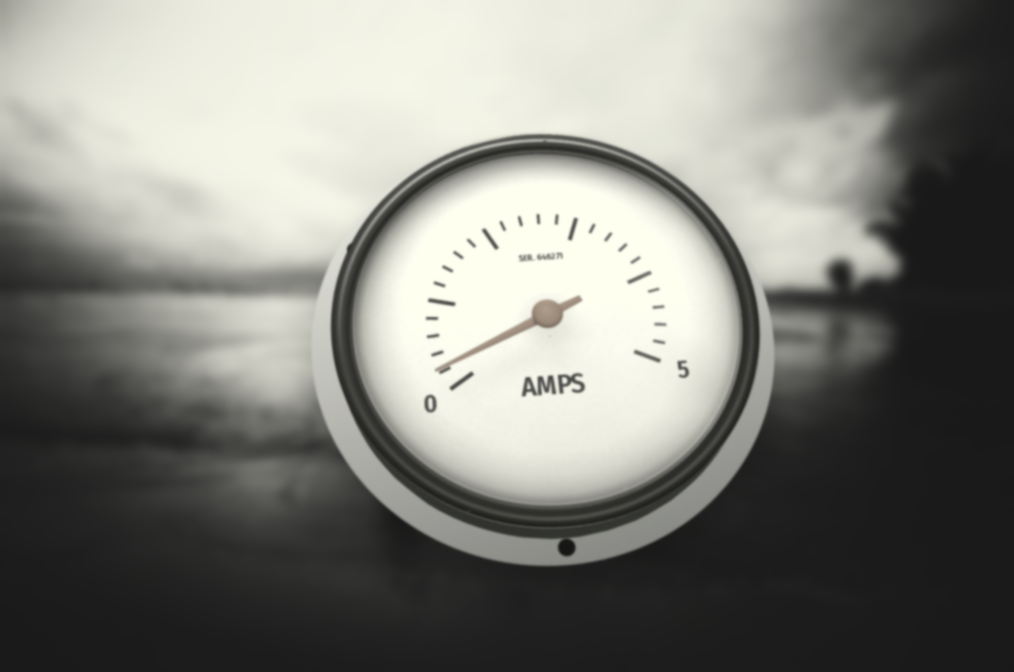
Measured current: A 0.2
